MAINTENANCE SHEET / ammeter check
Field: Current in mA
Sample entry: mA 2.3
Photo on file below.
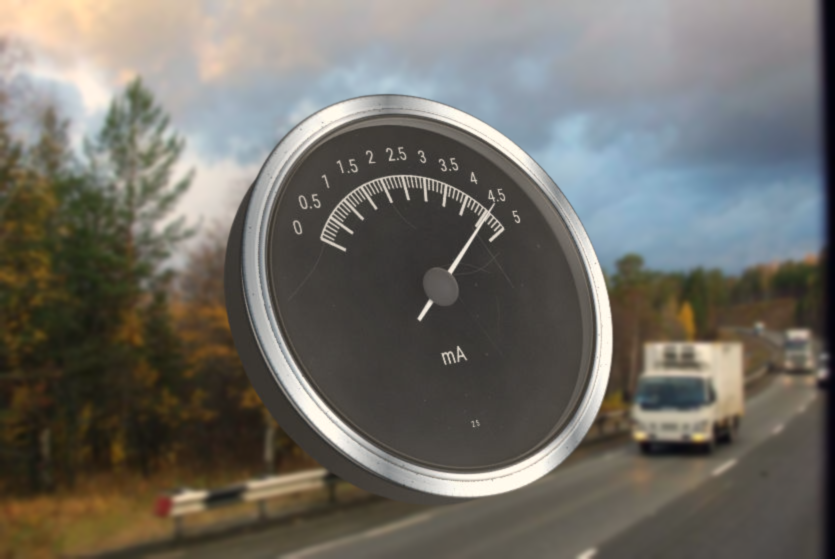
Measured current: mA 4.5
